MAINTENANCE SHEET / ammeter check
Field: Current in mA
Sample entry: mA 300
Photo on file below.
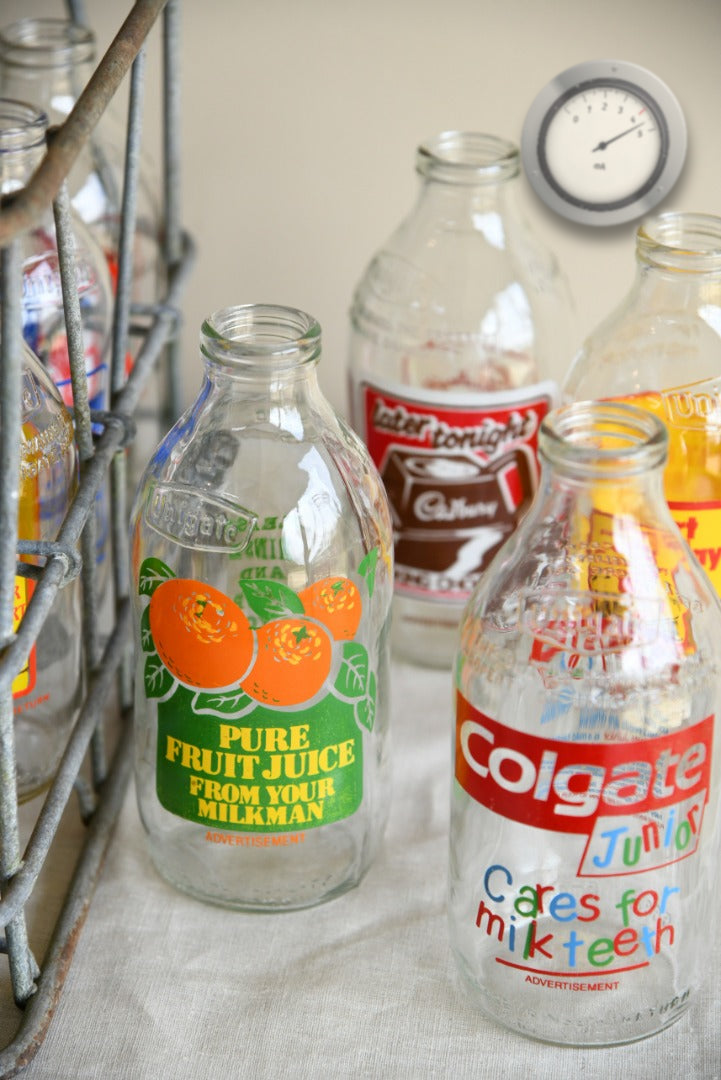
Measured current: mA 4.5
